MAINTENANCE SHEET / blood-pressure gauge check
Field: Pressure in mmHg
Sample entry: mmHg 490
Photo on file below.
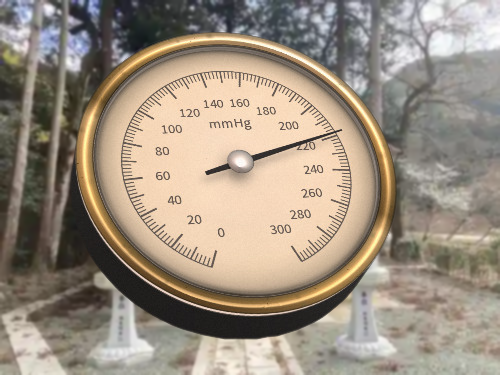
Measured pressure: mmHg 220
